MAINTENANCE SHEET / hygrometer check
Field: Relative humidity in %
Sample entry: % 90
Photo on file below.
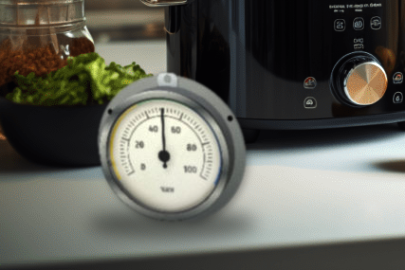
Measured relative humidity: % 50
